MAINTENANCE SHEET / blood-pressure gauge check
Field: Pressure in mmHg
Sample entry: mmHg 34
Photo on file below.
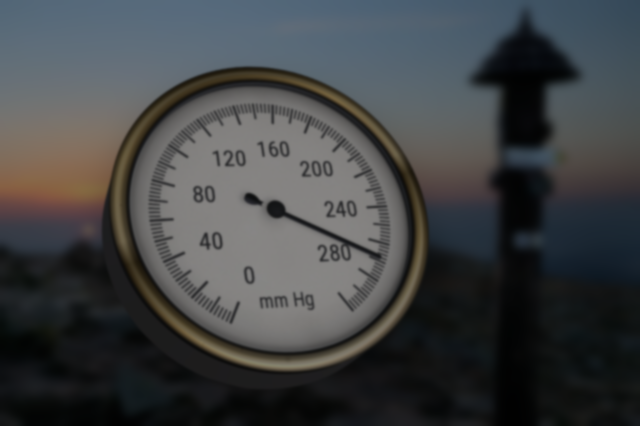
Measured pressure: mmHg 270
